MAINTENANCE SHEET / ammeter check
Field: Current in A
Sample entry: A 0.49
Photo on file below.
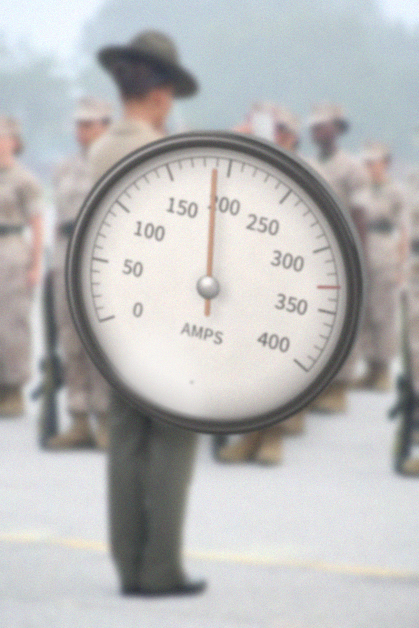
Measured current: A 190
